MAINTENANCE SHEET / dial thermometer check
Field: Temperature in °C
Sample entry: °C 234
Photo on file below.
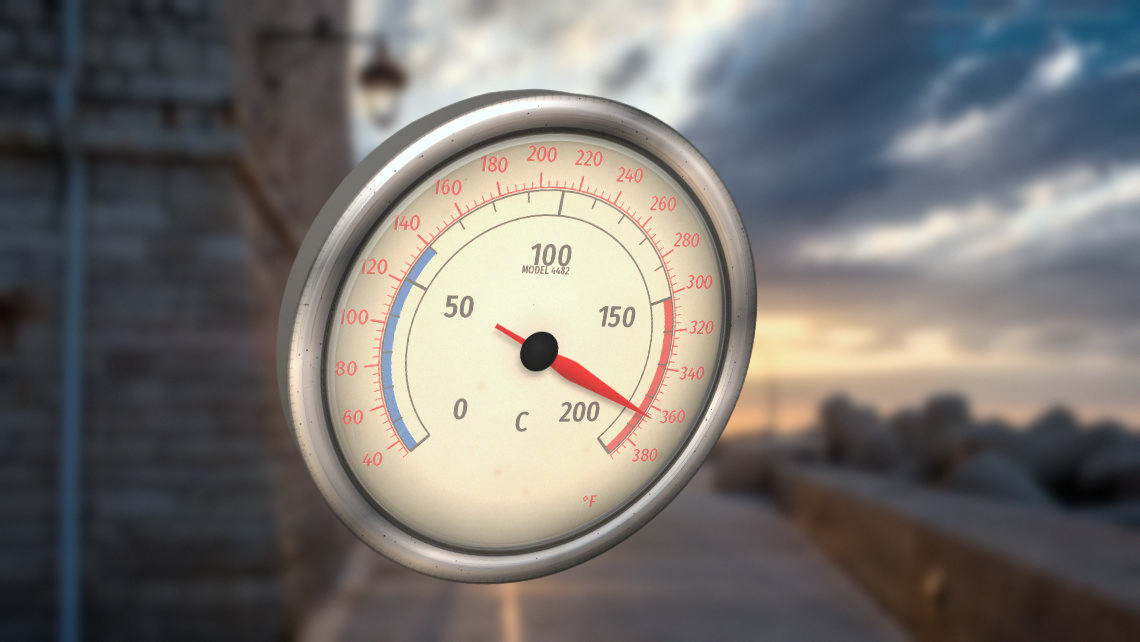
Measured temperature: °C 185
